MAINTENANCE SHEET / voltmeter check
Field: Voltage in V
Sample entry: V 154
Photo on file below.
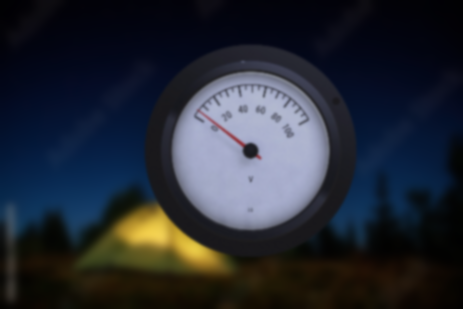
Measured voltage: V 5
